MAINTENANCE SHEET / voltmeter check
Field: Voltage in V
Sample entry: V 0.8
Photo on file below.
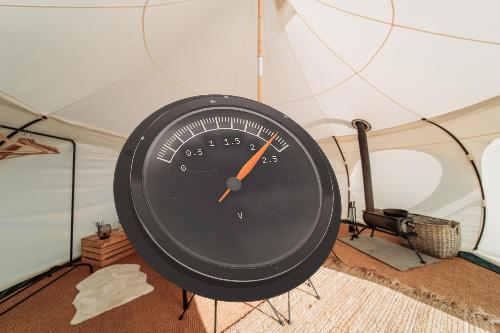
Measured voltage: V 2.25
